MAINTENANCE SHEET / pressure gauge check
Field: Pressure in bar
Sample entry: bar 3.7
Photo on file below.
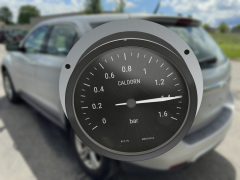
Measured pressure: bar 1.4
